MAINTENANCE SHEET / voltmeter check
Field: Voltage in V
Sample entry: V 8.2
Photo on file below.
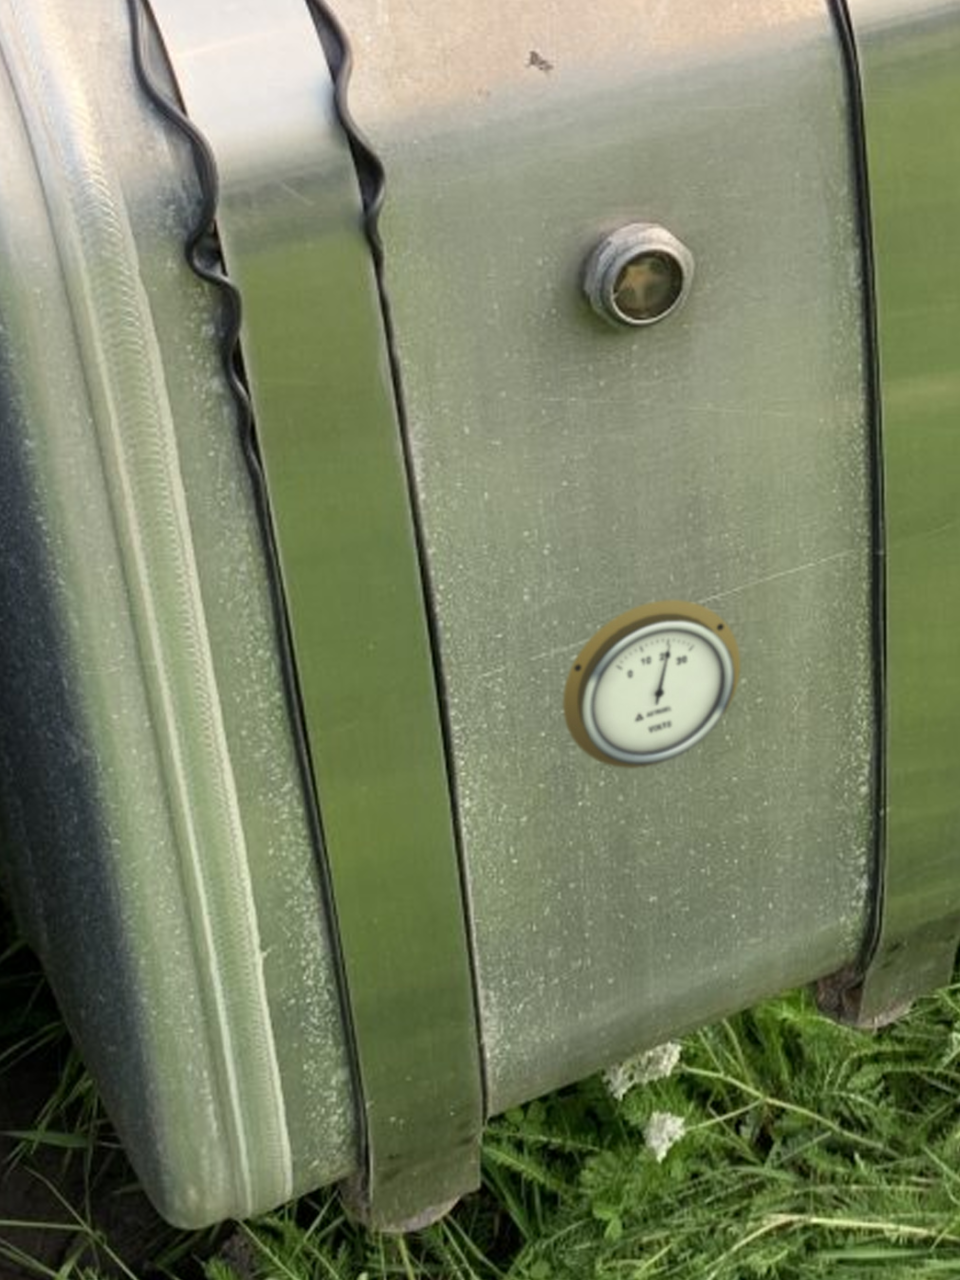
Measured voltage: V 20
